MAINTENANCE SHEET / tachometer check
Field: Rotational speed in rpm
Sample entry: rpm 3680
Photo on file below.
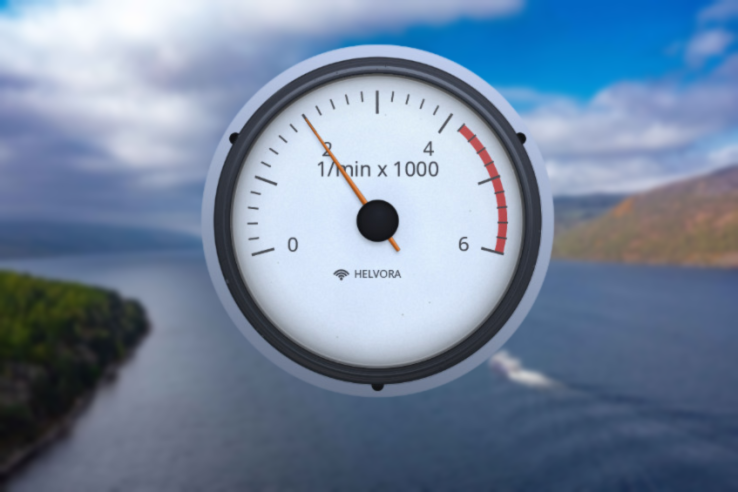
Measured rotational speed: rpm 2000
